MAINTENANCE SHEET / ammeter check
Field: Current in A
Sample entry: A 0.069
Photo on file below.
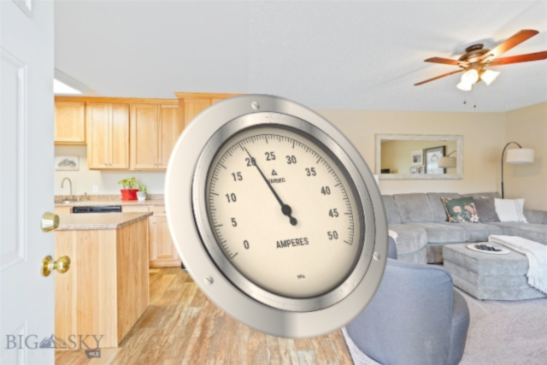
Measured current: A 20
